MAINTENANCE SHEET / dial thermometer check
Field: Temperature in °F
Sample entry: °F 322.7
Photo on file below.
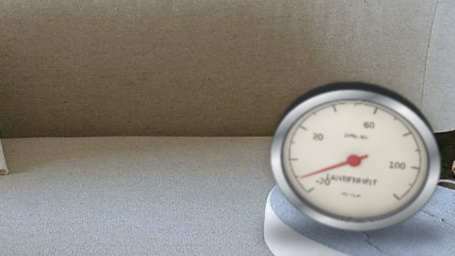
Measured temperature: °F -10
